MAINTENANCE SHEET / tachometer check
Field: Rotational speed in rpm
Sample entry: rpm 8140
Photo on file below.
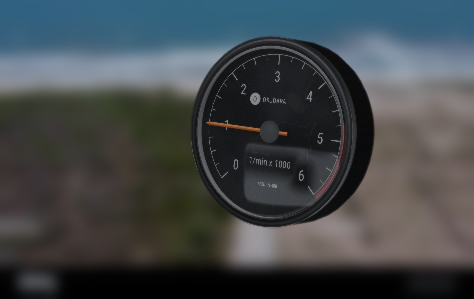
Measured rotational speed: rpm 1000
